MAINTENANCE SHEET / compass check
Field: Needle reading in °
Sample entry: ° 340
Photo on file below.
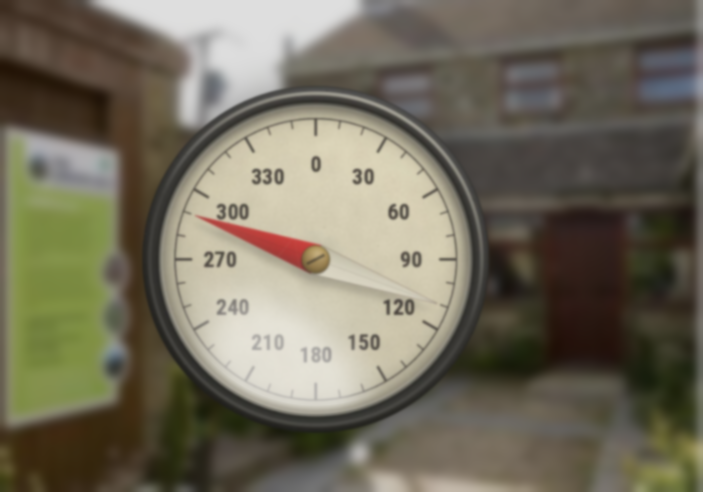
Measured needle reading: ° 290
